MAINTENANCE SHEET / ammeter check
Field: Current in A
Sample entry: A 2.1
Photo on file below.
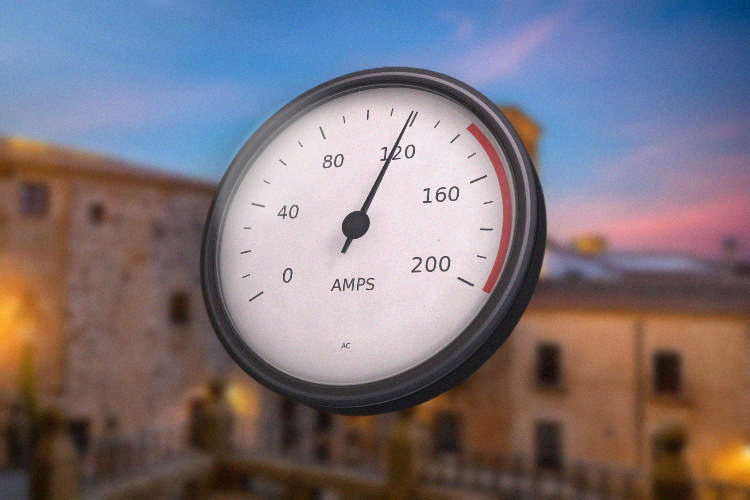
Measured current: A 120
